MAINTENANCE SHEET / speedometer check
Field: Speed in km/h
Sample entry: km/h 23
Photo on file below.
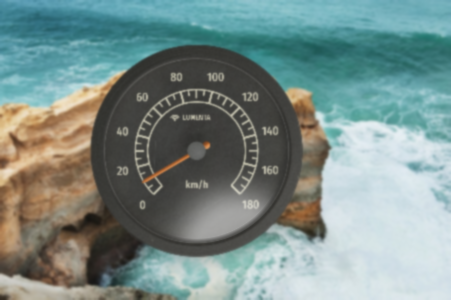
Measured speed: km/h 10
